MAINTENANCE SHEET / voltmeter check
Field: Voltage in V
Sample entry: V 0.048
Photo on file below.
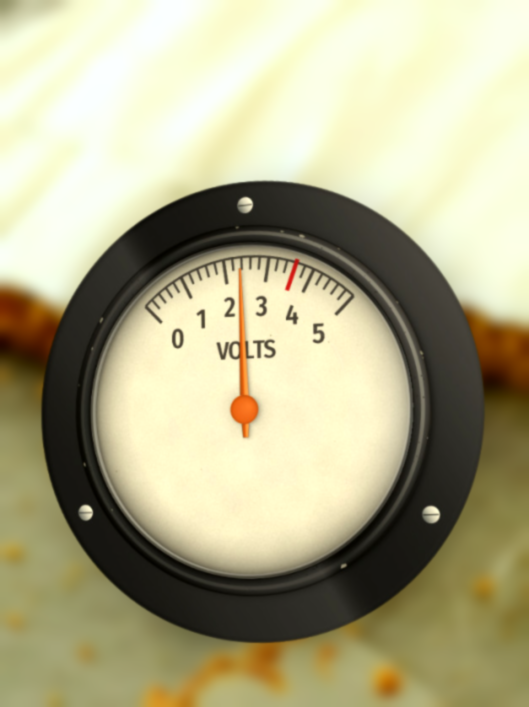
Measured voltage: V 2.4
